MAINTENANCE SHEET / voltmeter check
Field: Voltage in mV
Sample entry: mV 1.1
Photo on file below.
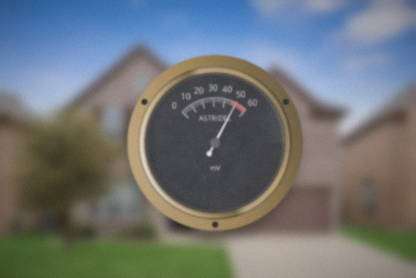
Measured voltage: mV 50
